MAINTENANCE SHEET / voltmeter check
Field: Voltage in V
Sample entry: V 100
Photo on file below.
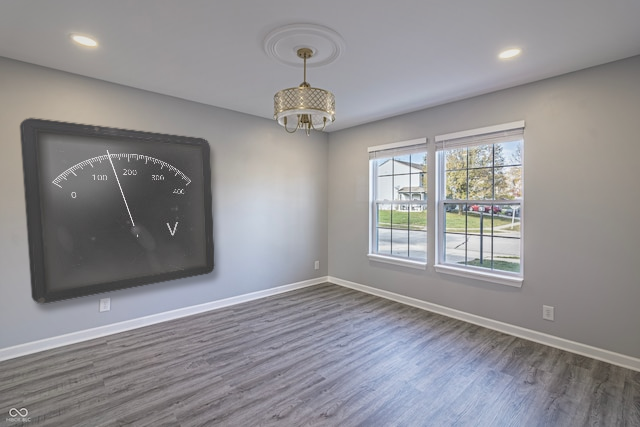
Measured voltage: V 150
